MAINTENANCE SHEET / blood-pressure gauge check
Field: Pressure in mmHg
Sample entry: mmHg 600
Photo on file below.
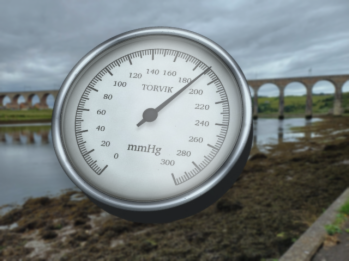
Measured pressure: mmHg 190
